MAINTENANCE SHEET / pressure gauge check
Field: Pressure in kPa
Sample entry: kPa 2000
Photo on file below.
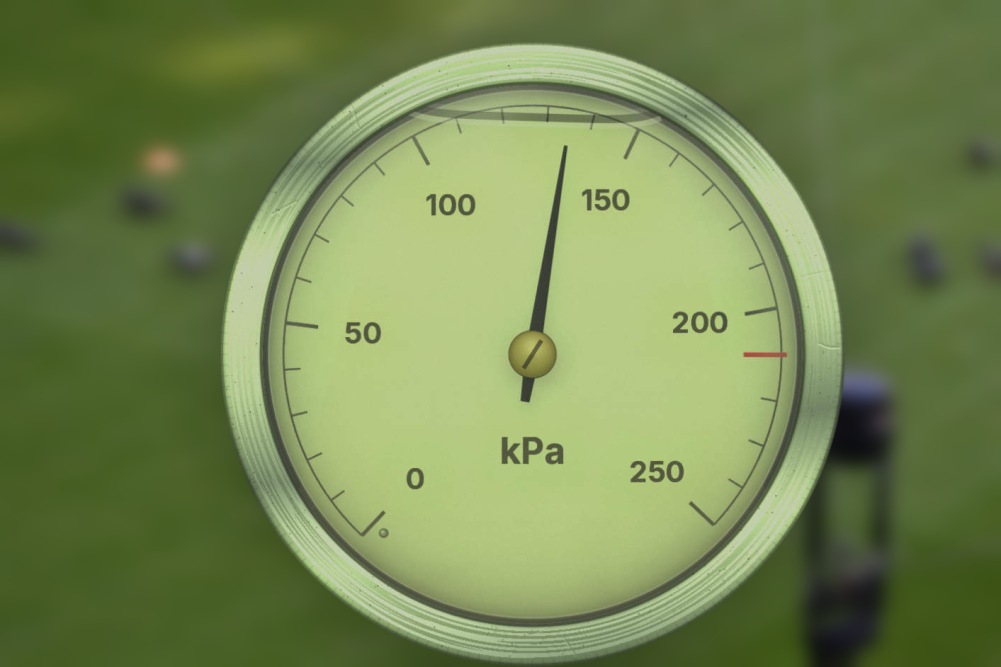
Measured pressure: kPa 135
